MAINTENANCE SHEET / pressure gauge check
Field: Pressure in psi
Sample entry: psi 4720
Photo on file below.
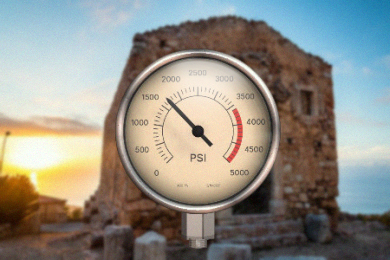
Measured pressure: psi 1700
